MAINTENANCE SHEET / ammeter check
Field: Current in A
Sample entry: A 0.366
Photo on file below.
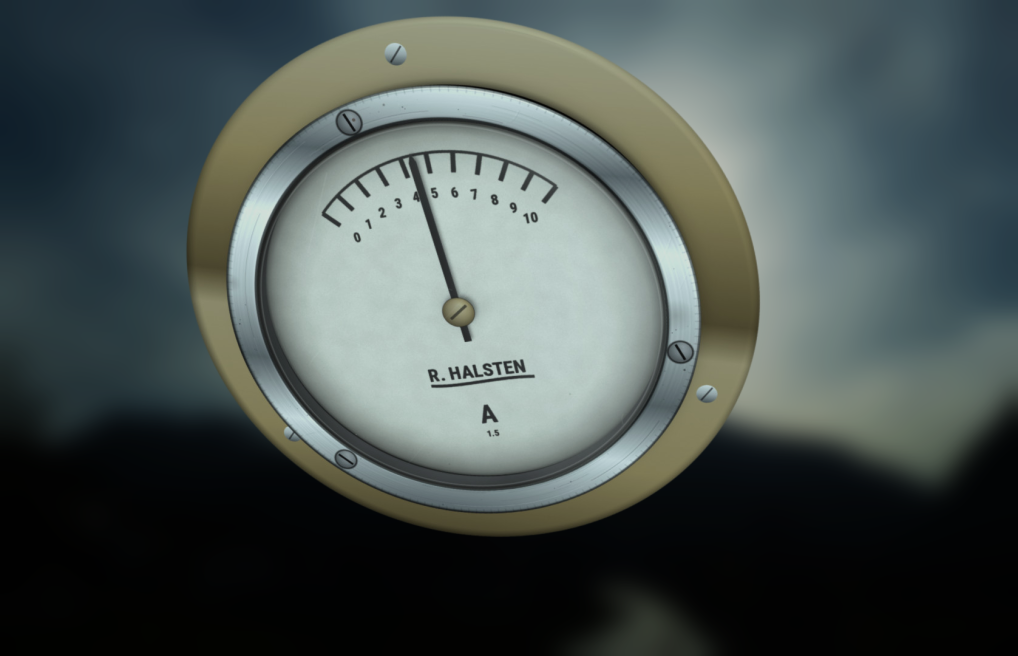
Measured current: A 4.5
